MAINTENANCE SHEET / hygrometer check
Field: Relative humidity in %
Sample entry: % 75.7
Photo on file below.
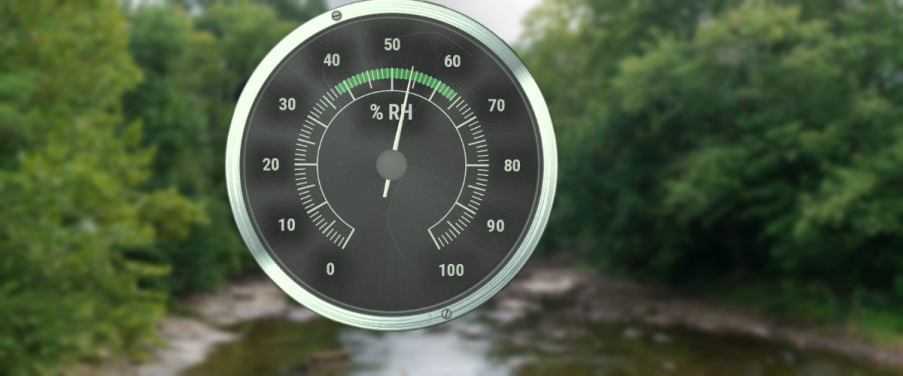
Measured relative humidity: % 54
